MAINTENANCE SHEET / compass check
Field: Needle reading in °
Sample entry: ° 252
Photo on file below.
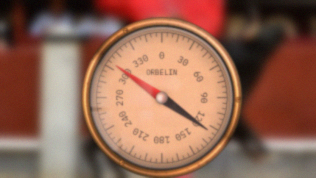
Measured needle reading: ° 305
